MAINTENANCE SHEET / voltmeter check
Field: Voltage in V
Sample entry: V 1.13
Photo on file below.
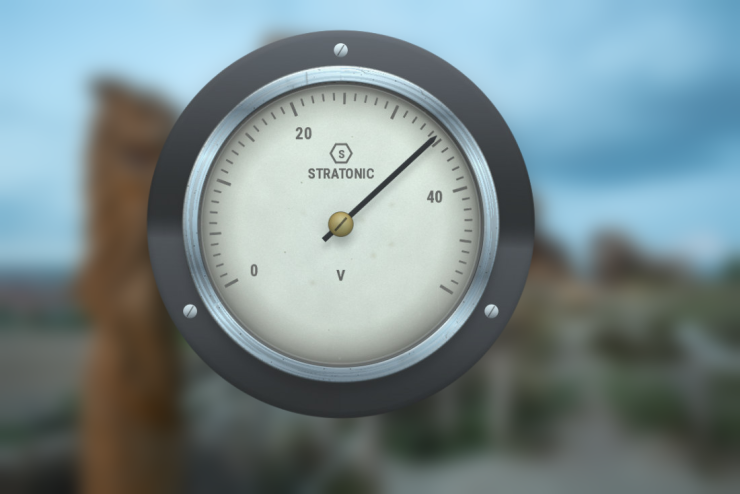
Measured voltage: V 34.5
